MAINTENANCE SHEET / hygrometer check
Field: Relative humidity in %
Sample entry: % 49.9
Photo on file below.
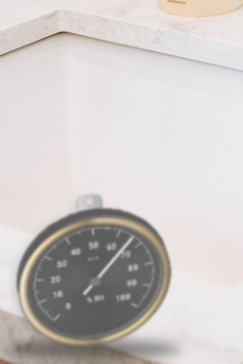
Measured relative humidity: % 65
